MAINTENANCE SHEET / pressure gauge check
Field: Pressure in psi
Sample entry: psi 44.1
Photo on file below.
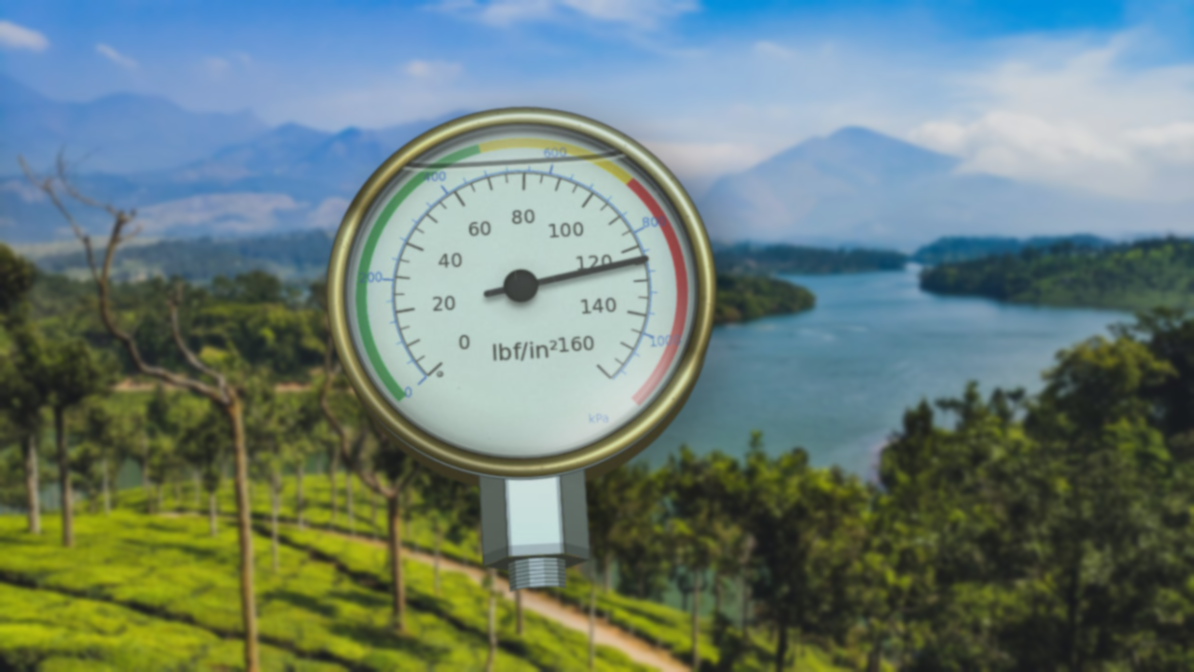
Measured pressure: psi 125
